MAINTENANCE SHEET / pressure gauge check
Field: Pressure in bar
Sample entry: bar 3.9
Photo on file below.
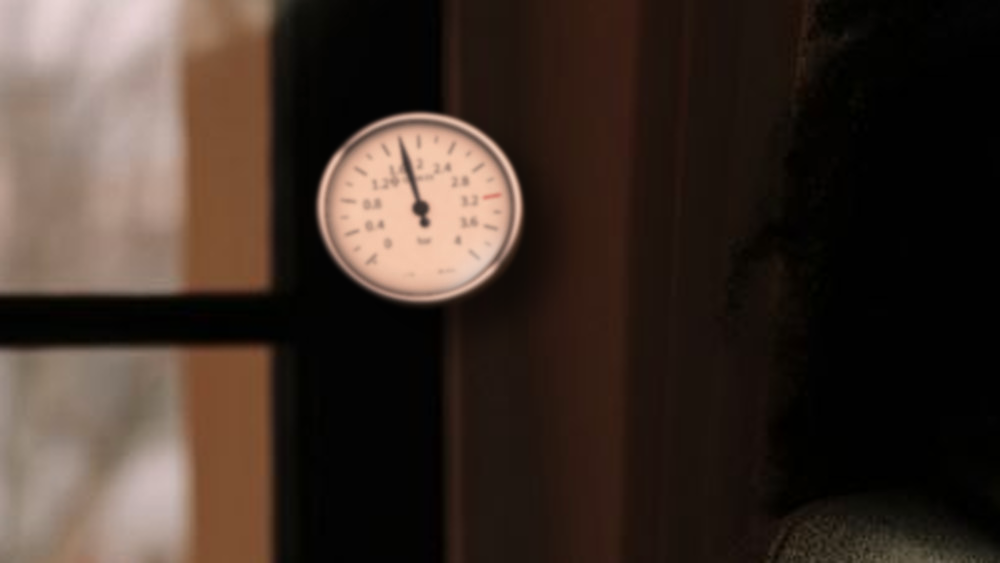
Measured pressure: bar 1.8
